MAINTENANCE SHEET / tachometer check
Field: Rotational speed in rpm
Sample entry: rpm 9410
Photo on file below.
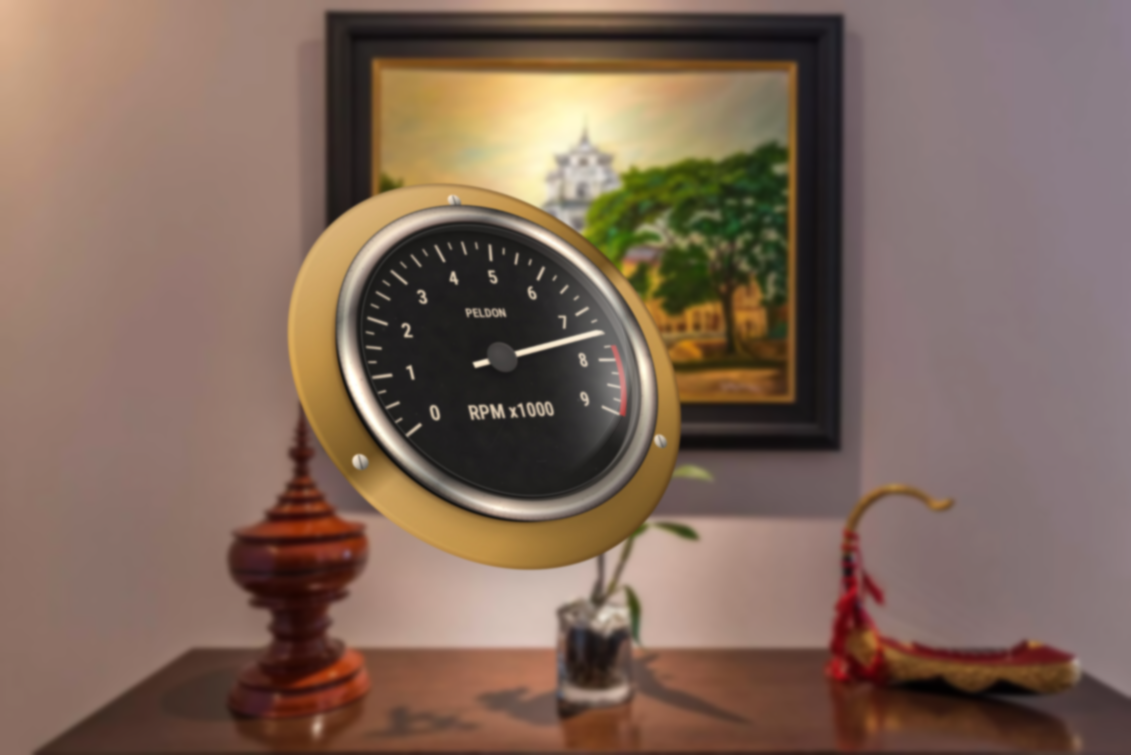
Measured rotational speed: rpm 7500
